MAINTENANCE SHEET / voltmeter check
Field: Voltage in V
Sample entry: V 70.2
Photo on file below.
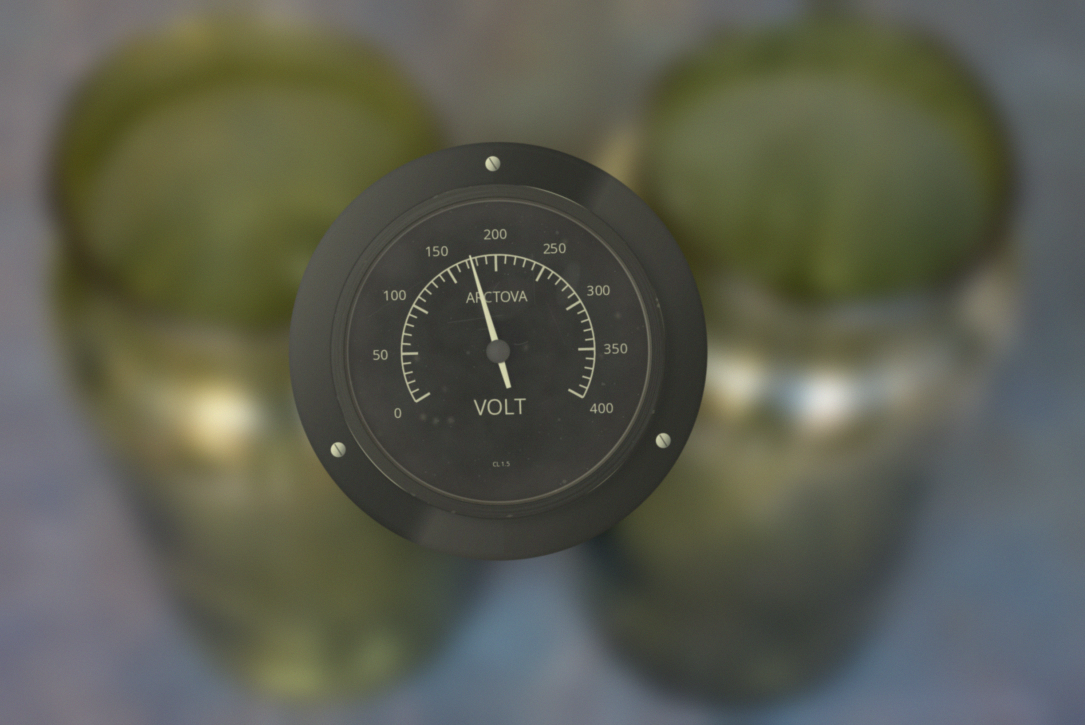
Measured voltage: V 175
